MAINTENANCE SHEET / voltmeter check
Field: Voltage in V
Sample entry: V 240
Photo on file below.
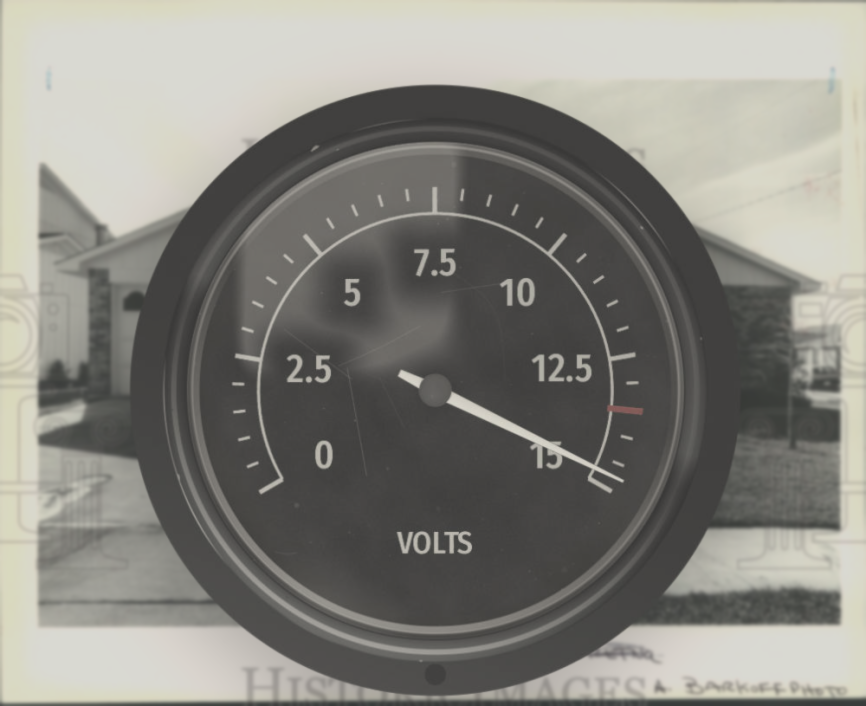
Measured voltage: V 14.75
